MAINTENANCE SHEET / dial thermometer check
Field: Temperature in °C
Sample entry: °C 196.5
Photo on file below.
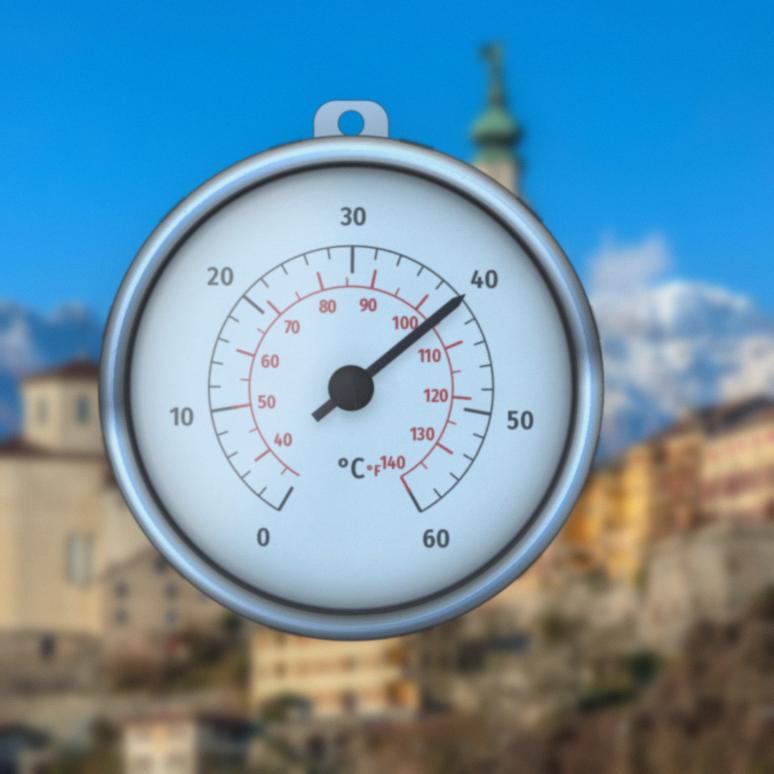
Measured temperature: °C 40
